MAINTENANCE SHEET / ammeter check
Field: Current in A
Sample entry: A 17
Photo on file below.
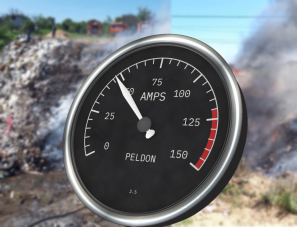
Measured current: A 47.5
